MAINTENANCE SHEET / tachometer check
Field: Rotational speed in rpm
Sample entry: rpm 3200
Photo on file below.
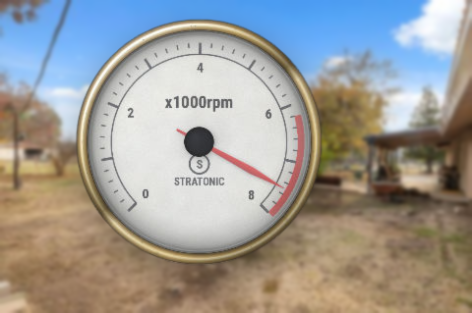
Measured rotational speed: rpm 7500
